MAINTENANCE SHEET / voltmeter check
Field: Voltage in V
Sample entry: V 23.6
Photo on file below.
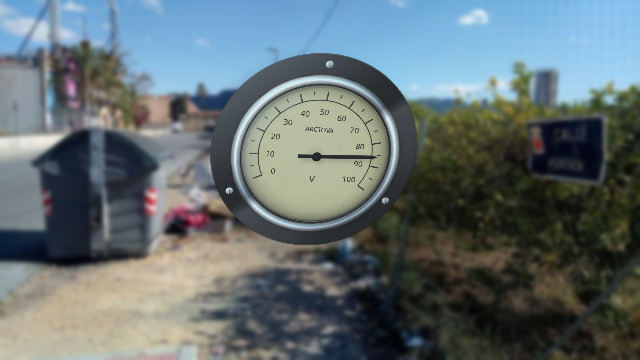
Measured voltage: V 85
